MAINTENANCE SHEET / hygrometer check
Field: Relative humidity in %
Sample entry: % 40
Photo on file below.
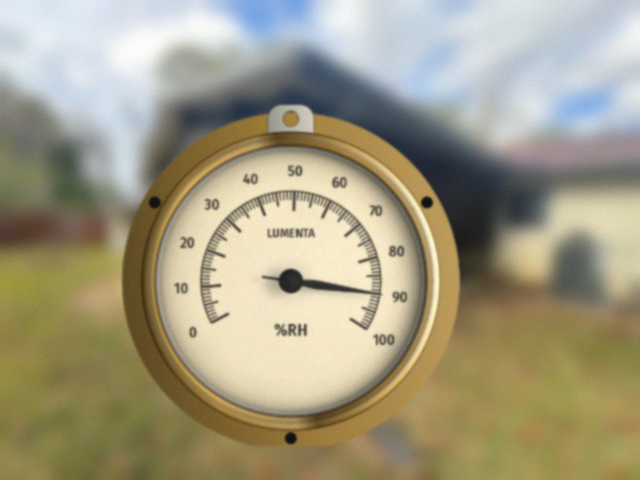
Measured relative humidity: % 90
